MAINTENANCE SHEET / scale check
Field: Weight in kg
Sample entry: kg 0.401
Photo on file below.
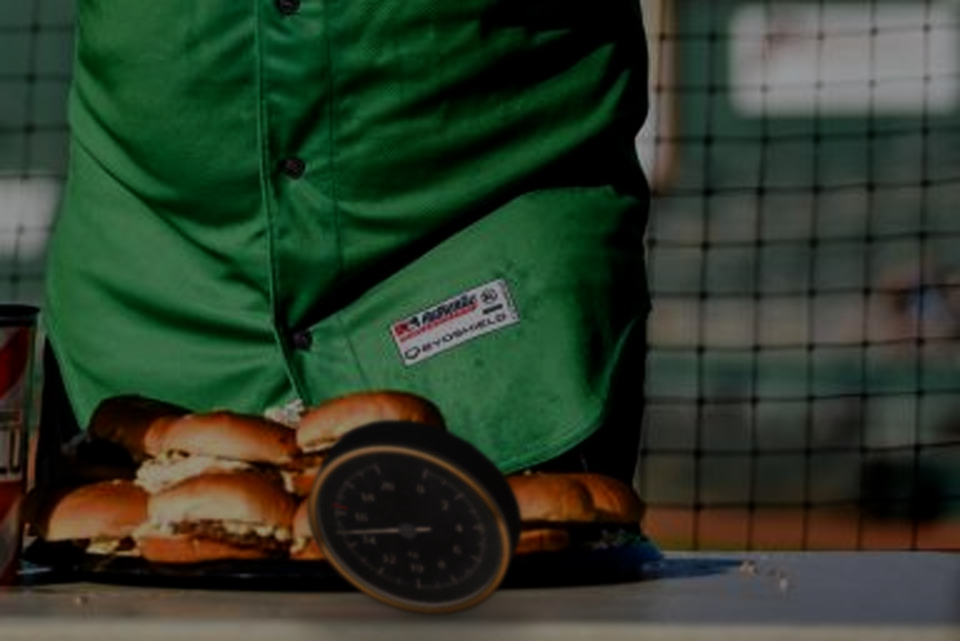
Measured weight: kg 15
